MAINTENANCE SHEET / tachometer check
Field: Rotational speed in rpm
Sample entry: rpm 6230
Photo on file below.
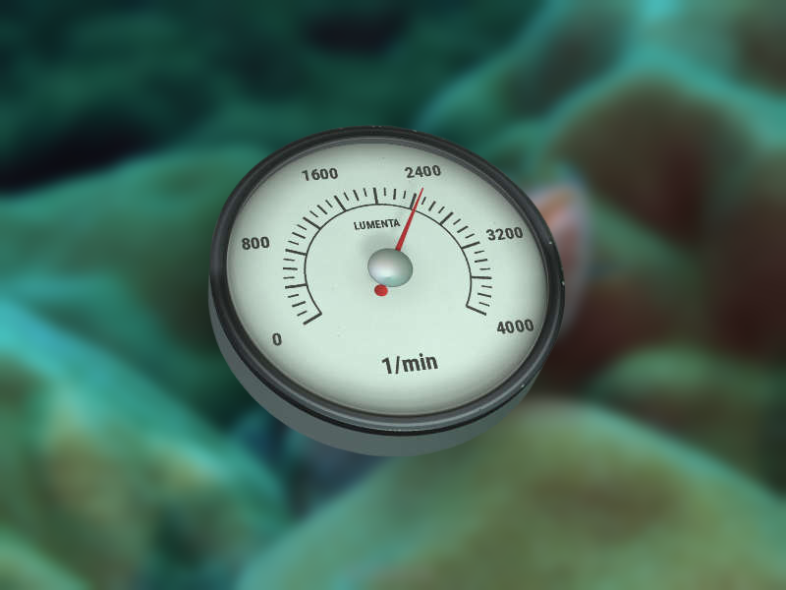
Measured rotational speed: rpm 2450
